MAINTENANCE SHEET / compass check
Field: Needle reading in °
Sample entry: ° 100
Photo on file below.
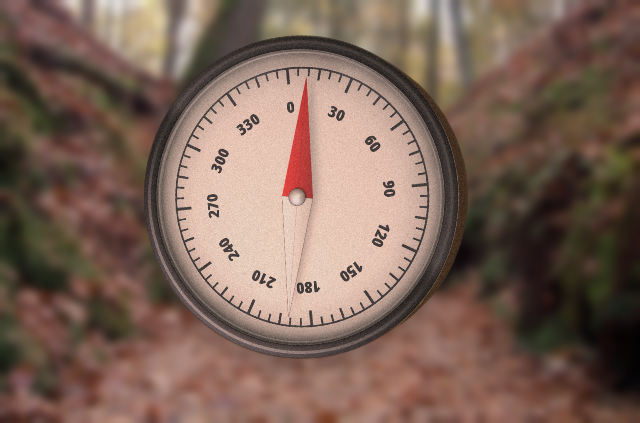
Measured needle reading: ° 10
